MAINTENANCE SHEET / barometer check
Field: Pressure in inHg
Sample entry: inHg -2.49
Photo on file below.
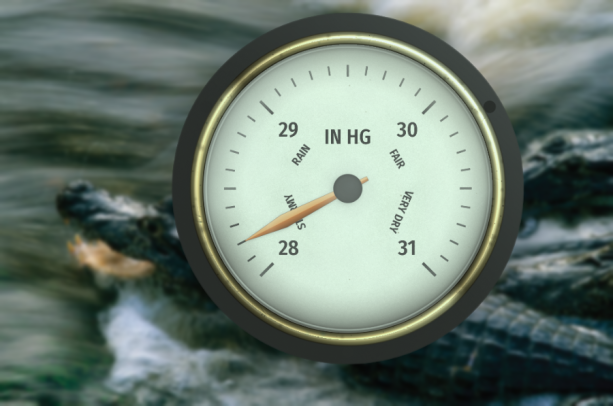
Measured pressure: inHg 28.2
